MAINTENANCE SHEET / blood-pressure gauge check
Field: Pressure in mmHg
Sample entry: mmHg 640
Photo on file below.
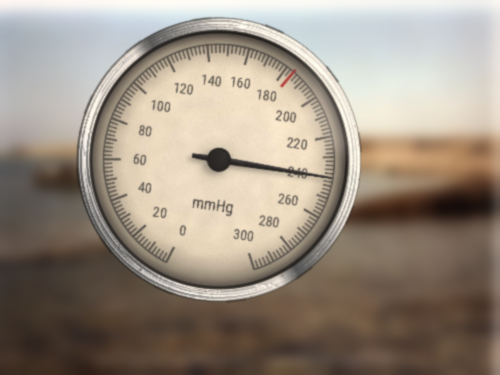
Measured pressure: mmHg 240
